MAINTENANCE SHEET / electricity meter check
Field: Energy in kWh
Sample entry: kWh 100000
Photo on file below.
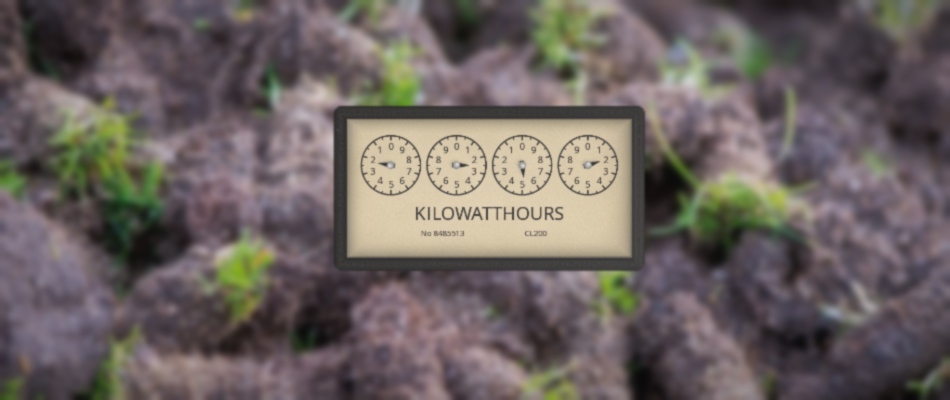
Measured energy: kWh 2252
